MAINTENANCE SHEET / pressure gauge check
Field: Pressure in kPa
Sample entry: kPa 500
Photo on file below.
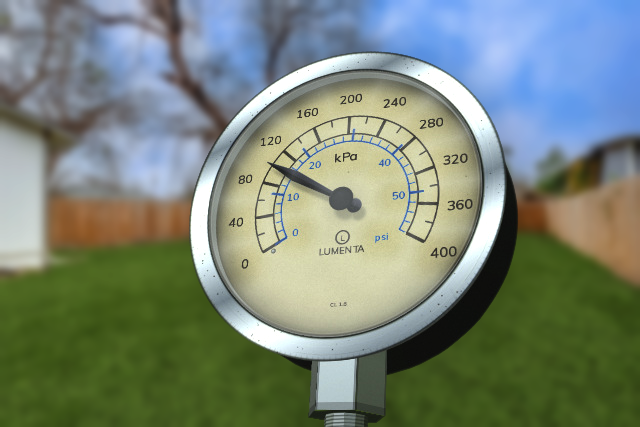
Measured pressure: kPa 100
